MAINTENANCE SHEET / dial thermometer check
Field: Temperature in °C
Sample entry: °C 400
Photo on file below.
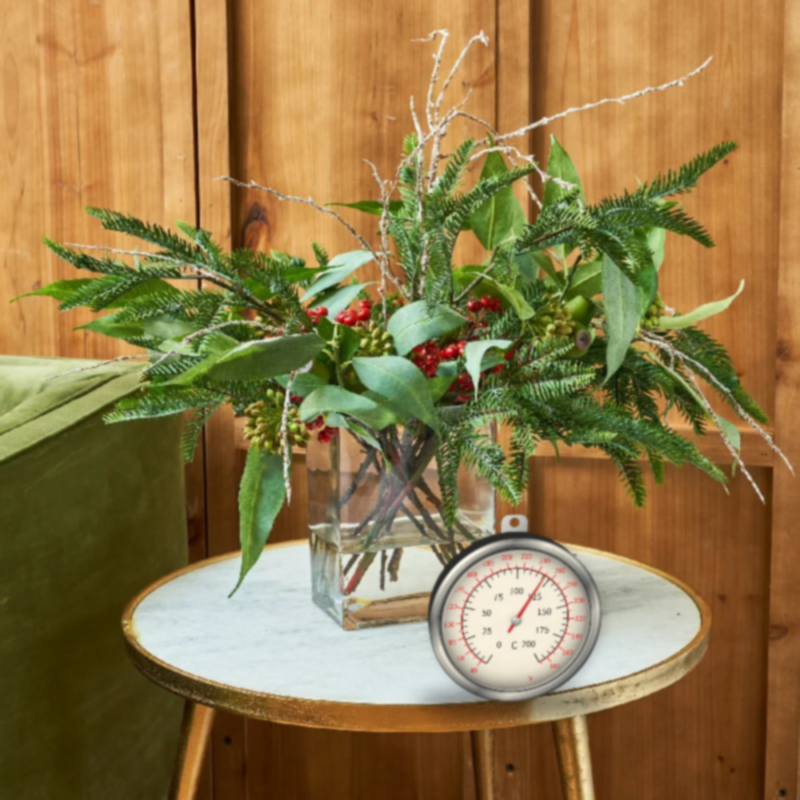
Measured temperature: °C 120
